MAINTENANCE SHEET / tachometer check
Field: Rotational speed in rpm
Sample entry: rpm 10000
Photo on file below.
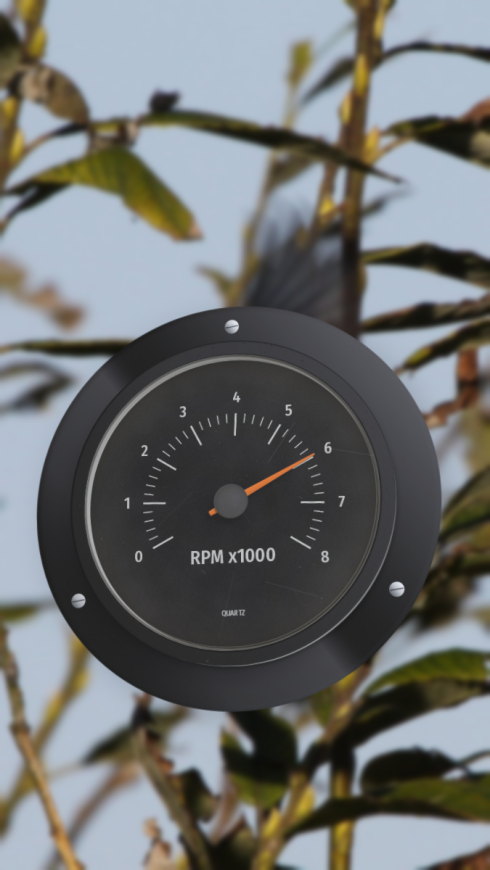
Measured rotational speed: rpm 6000
